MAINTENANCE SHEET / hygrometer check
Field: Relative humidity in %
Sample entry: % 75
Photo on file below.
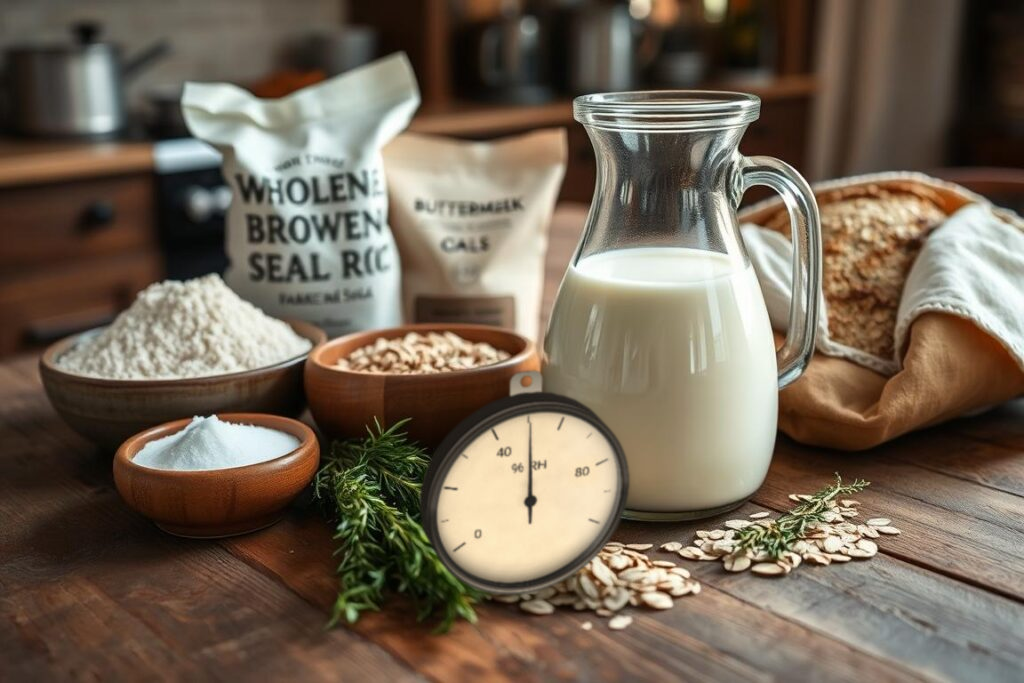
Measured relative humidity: % 50
